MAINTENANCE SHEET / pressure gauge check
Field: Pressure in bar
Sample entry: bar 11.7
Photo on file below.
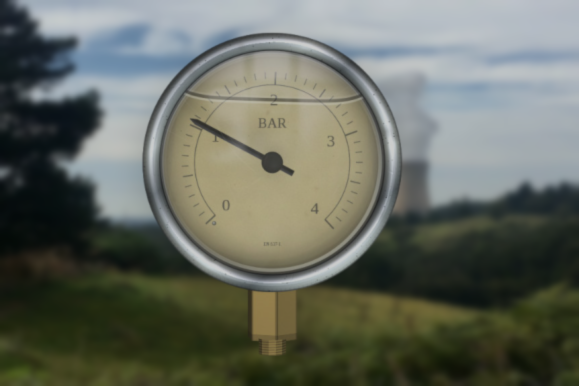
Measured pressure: bar 1.05
